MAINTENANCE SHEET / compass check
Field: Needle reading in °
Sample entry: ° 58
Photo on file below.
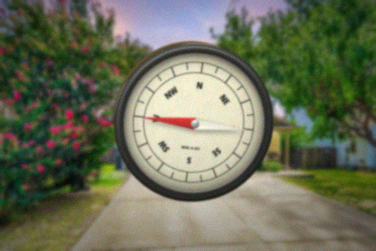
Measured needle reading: ° 270
